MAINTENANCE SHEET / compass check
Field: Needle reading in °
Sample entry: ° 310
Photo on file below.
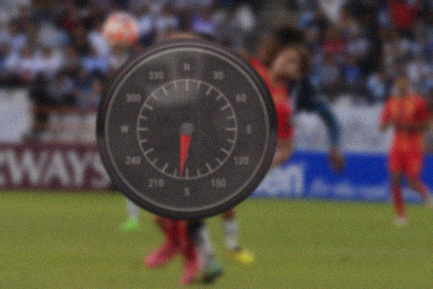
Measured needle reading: ° 187.5
